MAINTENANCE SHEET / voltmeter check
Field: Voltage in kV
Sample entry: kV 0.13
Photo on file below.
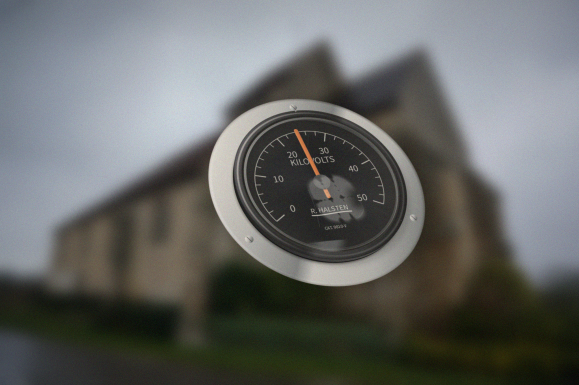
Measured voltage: kV 24
